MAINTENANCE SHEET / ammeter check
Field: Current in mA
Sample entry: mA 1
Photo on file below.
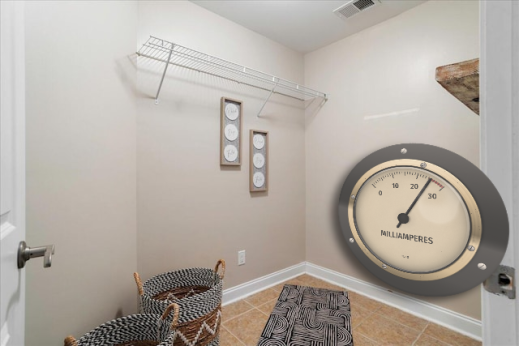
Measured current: mA 25
